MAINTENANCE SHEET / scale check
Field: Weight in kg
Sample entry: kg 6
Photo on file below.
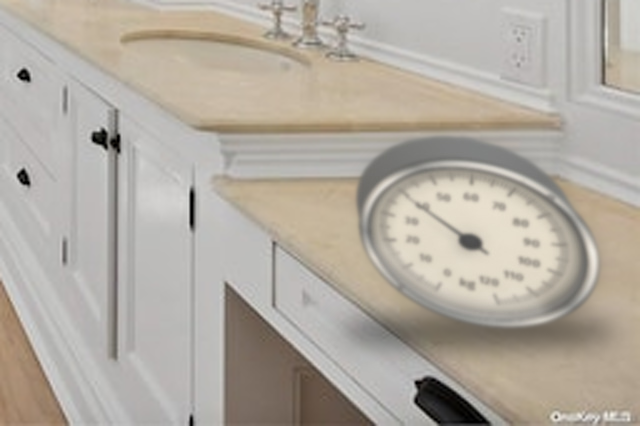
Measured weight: kg 40
